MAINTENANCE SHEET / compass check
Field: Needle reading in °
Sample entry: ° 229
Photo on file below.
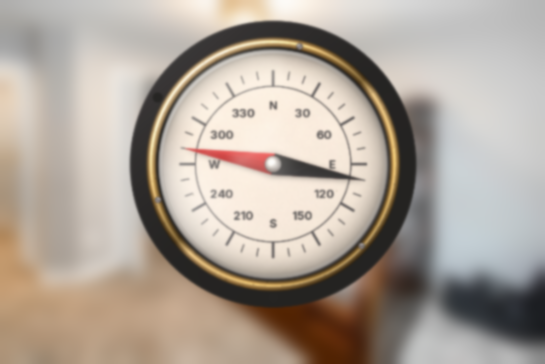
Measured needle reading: ° 280
